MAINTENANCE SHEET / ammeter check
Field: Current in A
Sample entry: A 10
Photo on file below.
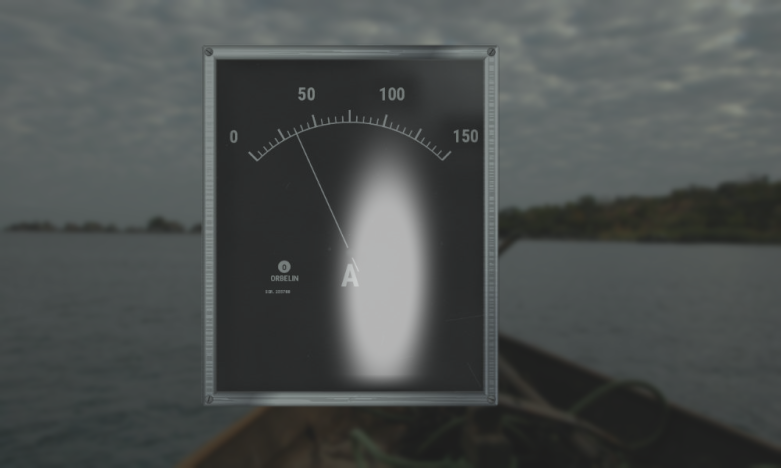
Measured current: A 35
